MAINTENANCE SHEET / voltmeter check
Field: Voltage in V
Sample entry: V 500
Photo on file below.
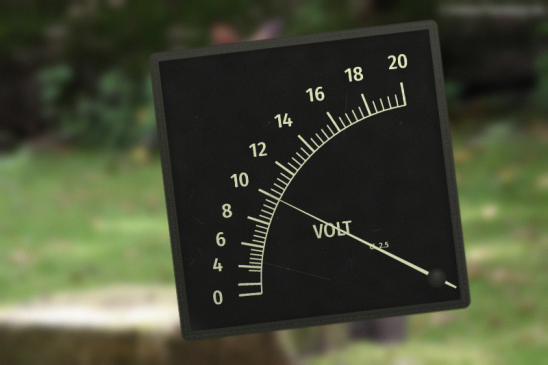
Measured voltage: V 10
